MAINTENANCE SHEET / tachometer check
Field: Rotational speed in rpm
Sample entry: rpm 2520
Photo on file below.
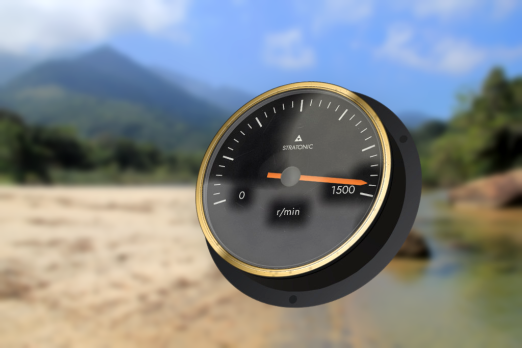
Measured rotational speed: rpm 1450
